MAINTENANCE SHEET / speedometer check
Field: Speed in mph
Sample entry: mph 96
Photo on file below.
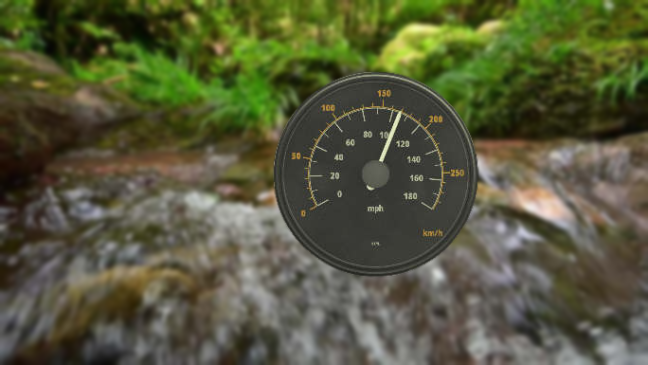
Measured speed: mph 105
